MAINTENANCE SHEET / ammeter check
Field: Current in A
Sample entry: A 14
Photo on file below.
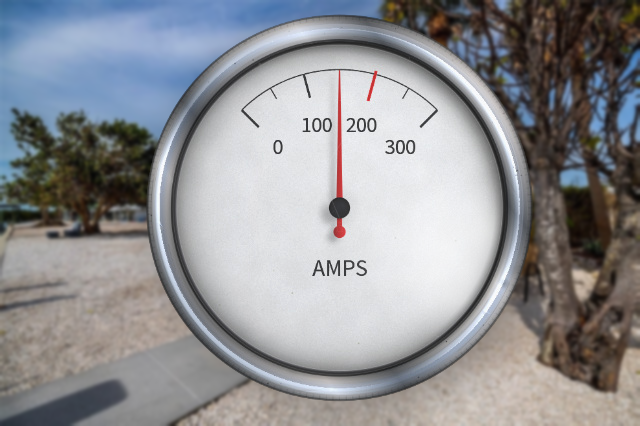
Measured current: A 150
